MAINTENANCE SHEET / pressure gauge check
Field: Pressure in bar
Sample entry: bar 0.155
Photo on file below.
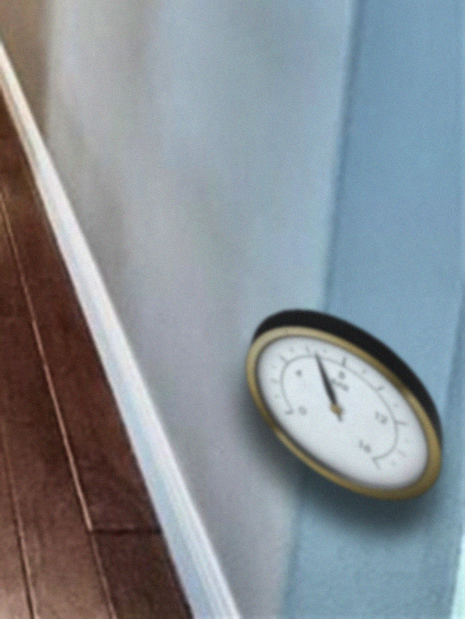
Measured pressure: bar 6.5
